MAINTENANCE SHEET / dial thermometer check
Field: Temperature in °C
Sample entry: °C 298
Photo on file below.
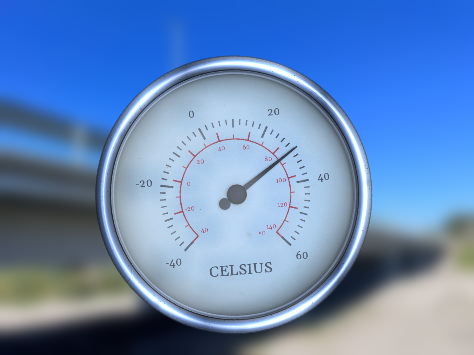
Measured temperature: °C 30
